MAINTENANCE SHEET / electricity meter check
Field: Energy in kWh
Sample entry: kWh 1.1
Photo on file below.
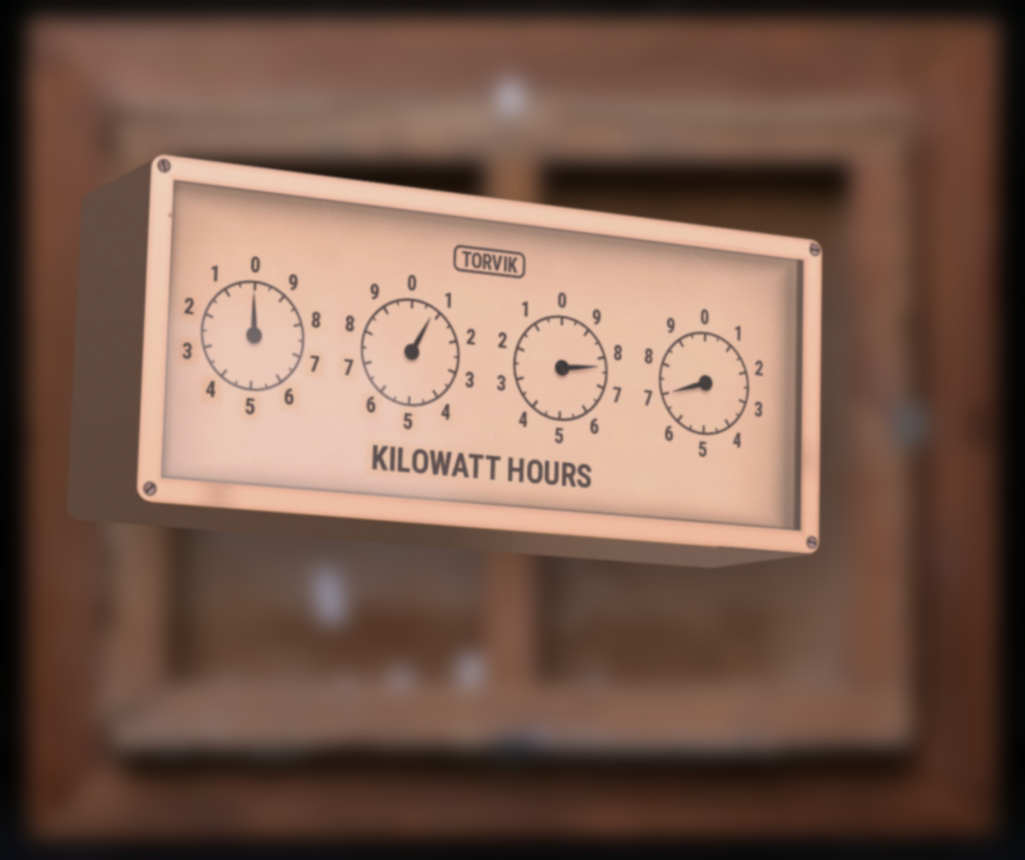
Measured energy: kWh 77
